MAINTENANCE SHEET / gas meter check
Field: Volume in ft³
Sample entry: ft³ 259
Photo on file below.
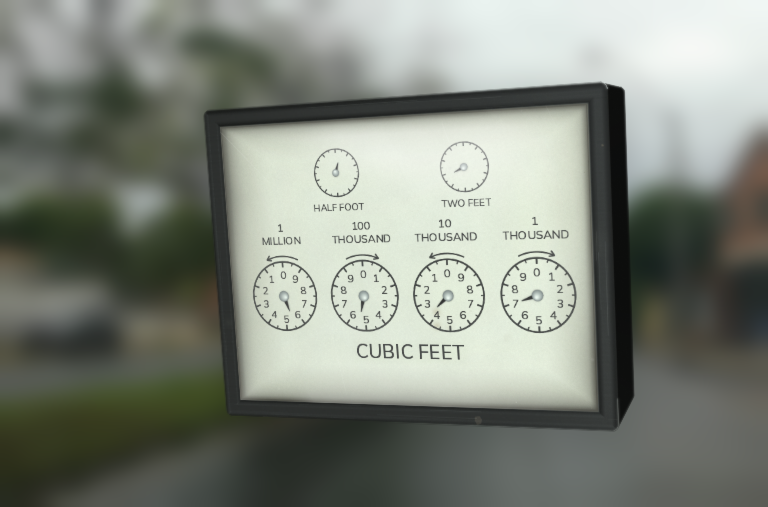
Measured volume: ft³ 553700
